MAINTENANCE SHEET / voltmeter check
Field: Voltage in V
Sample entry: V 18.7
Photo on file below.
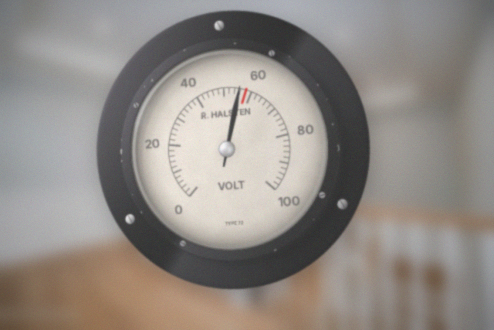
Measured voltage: V 56
